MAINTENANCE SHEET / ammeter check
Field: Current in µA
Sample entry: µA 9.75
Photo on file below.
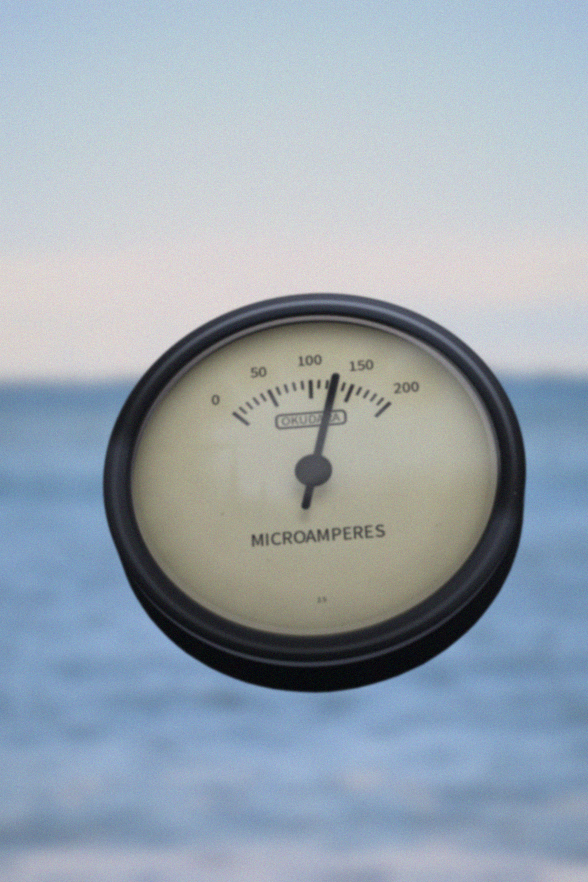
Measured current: µA 130
